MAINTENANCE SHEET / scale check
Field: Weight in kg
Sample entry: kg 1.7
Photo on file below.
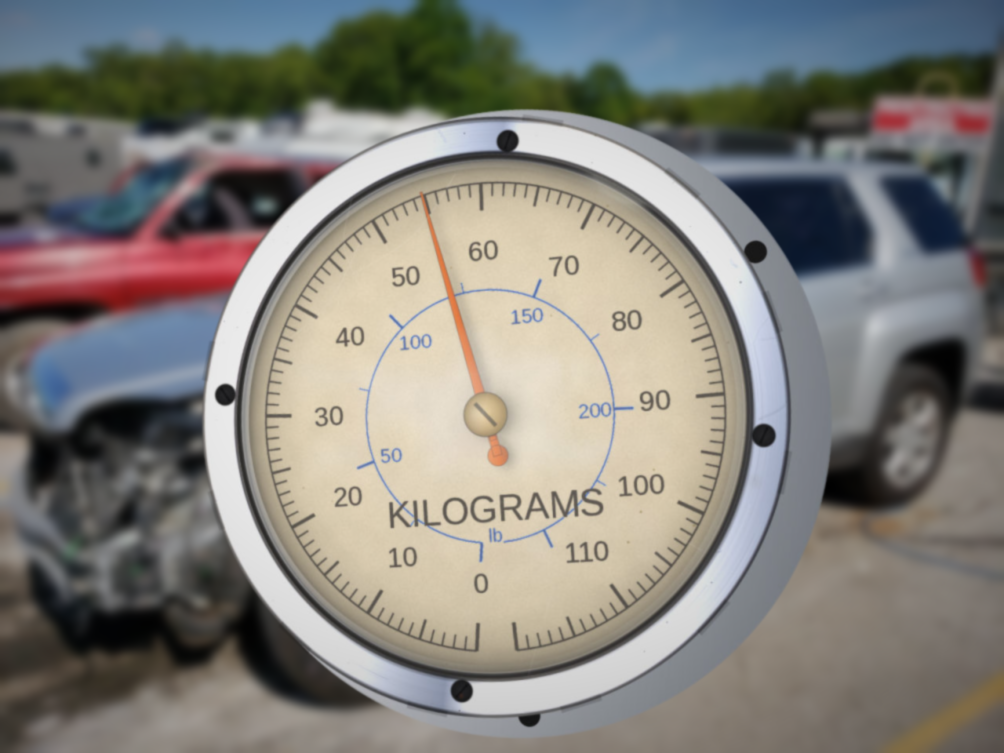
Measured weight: kg 55
